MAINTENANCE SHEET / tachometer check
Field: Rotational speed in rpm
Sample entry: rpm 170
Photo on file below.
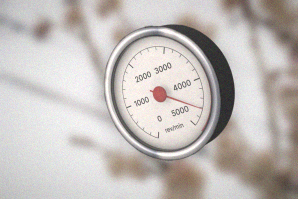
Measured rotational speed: rpm 4600
